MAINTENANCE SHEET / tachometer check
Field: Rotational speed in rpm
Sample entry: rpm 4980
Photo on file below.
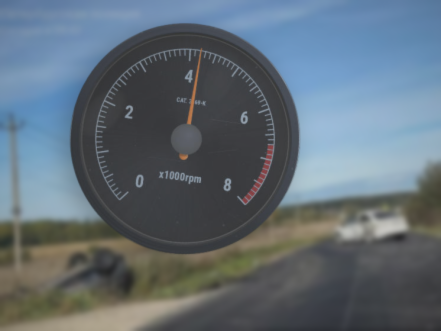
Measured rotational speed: rpm 4200
